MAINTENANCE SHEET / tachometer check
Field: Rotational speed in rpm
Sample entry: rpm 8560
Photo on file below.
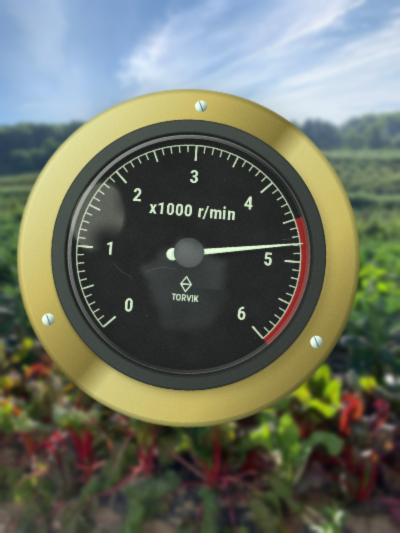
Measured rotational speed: rpm 4800
